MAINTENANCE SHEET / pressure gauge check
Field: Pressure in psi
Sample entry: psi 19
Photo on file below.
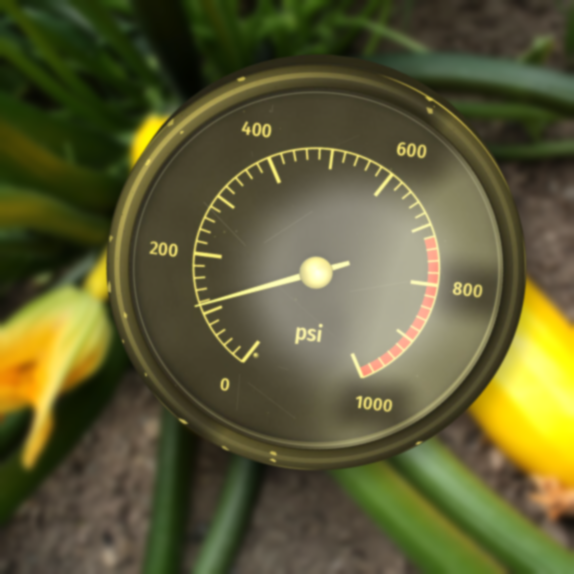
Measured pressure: psi 120
